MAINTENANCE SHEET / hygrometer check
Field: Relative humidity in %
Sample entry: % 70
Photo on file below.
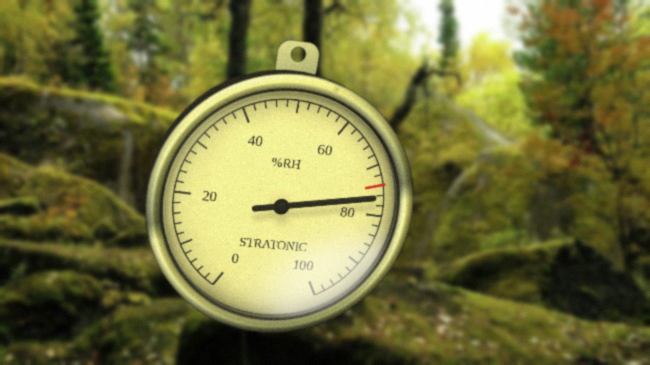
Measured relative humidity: % 76
